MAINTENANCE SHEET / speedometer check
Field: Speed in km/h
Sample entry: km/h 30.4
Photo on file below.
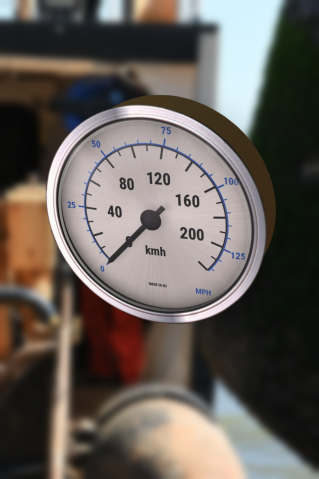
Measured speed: km/h 0
